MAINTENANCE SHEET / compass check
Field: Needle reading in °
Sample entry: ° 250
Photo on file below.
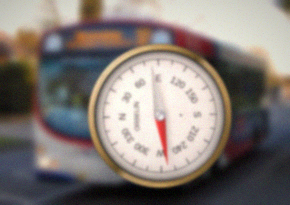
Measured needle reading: ° 262.5
